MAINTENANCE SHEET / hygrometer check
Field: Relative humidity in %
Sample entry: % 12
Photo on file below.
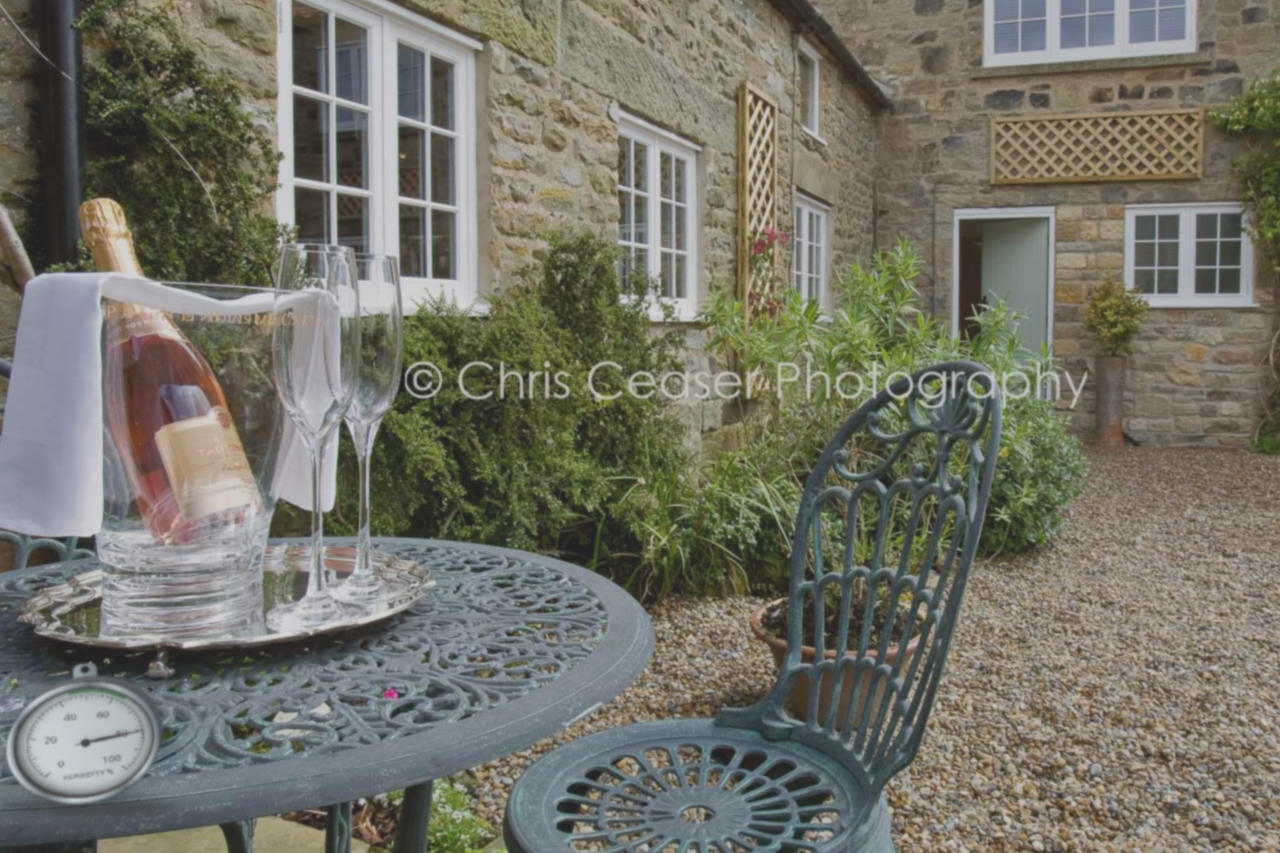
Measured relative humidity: % 80
